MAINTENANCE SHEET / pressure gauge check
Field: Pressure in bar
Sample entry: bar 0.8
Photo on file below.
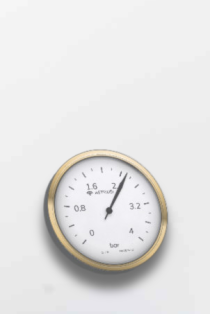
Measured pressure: bar 2.5
